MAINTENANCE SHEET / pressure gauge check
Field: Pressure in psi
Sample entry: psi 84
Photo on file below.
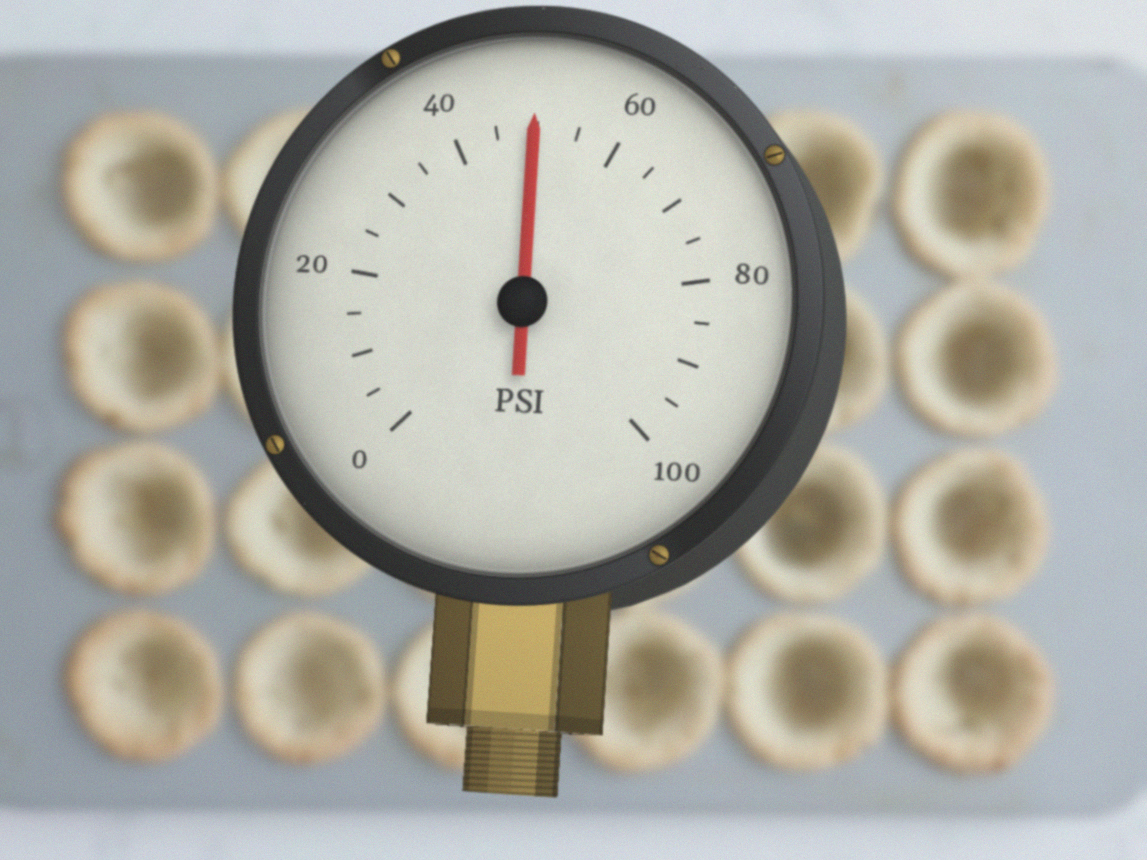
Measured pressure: psi 50
